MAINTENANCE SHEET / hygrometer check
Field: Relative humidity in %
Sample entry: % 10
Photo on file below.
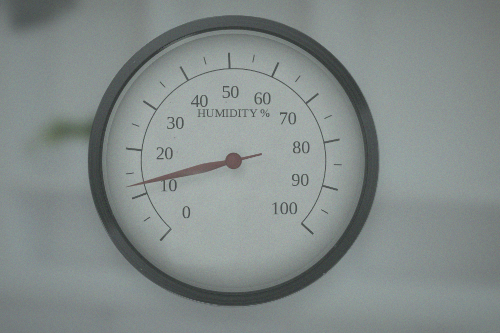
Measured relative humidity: % 12.5
